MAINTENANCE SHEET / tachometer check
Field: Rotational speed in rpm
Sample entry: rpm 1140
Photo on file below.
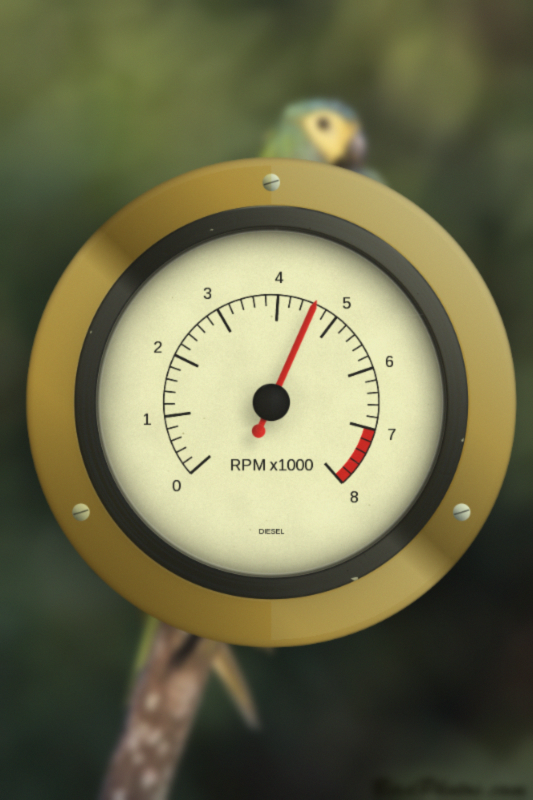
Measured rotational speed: rpm 4600
